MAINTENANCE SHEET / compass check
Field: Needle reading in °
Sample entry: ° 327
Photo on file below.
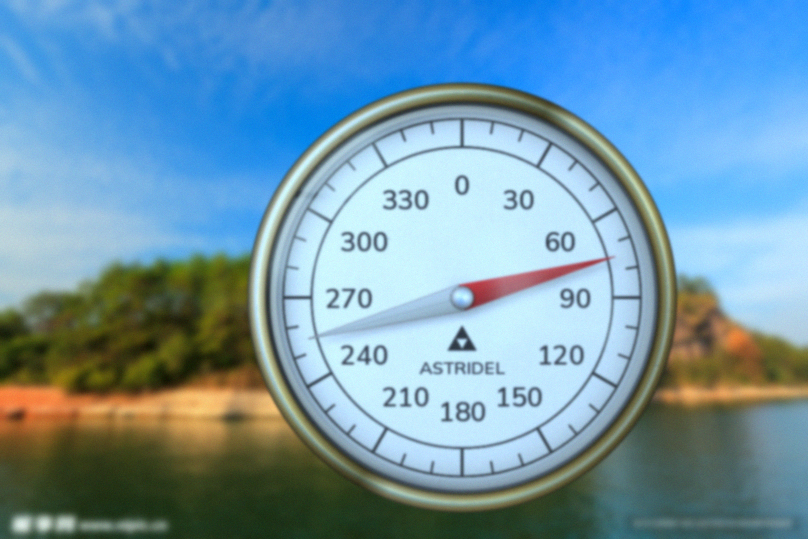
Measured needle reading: ° 75
